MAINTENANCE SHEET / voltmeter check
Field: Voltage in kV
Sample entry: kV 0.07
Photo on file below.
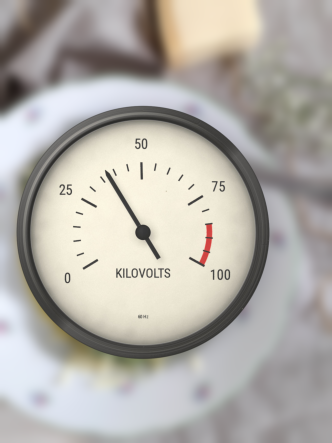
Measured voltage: kV 37.5
